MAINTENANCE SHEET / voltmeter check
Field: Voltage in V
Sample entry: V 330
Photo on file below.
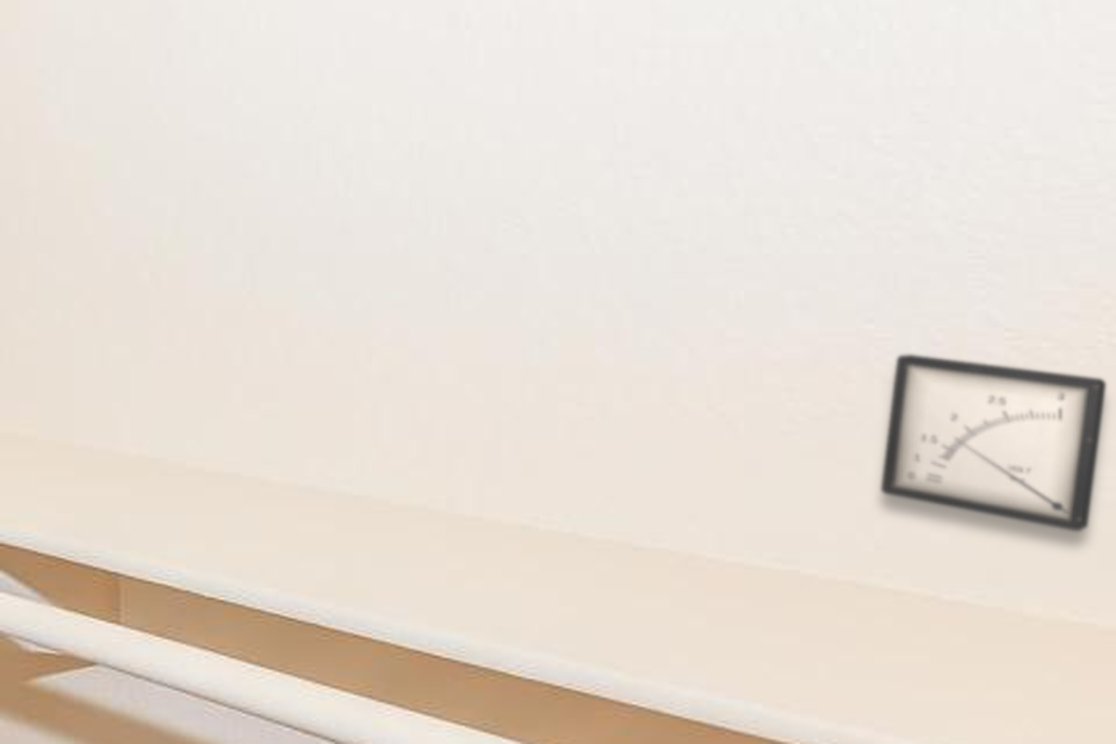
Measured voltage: V 1.75
